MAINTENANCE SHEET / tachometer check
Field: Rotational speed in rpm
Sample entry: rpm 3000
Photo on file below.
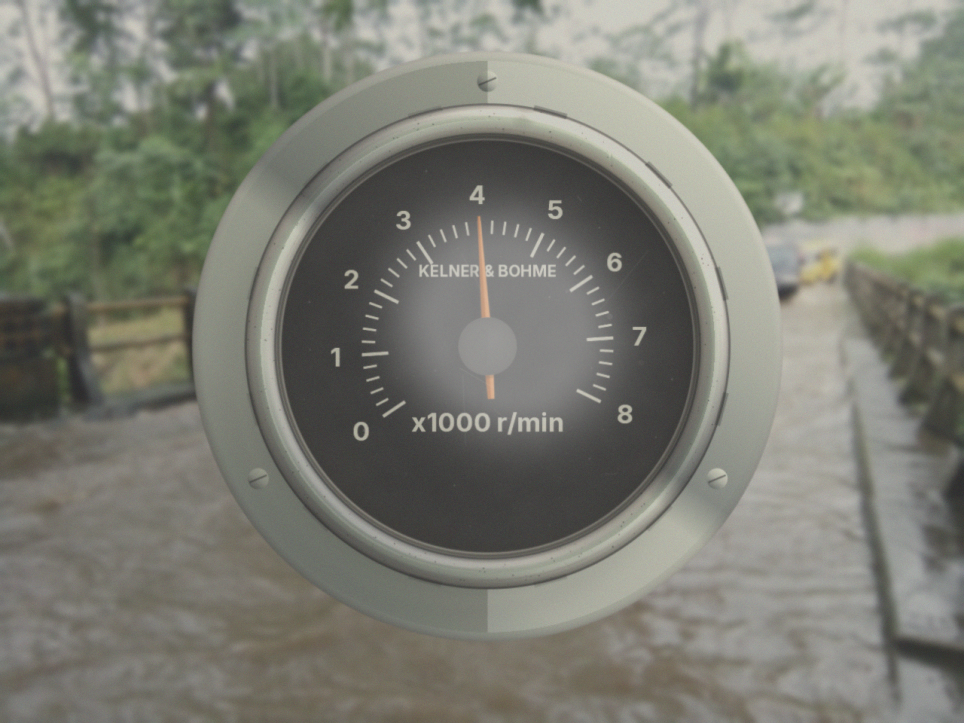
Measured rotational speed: rpm 4000
